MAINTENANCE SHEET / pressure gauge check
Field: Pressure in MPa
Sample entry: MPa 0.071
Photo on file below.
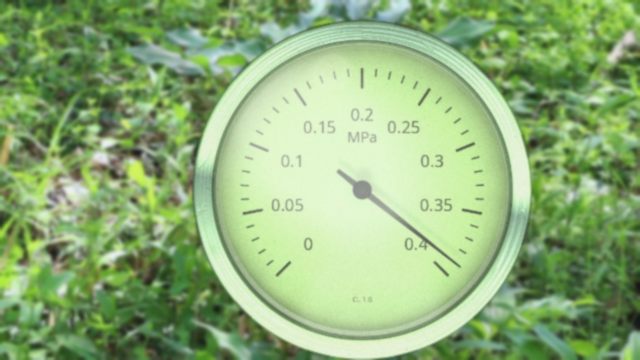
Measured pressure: MPa 0.39
